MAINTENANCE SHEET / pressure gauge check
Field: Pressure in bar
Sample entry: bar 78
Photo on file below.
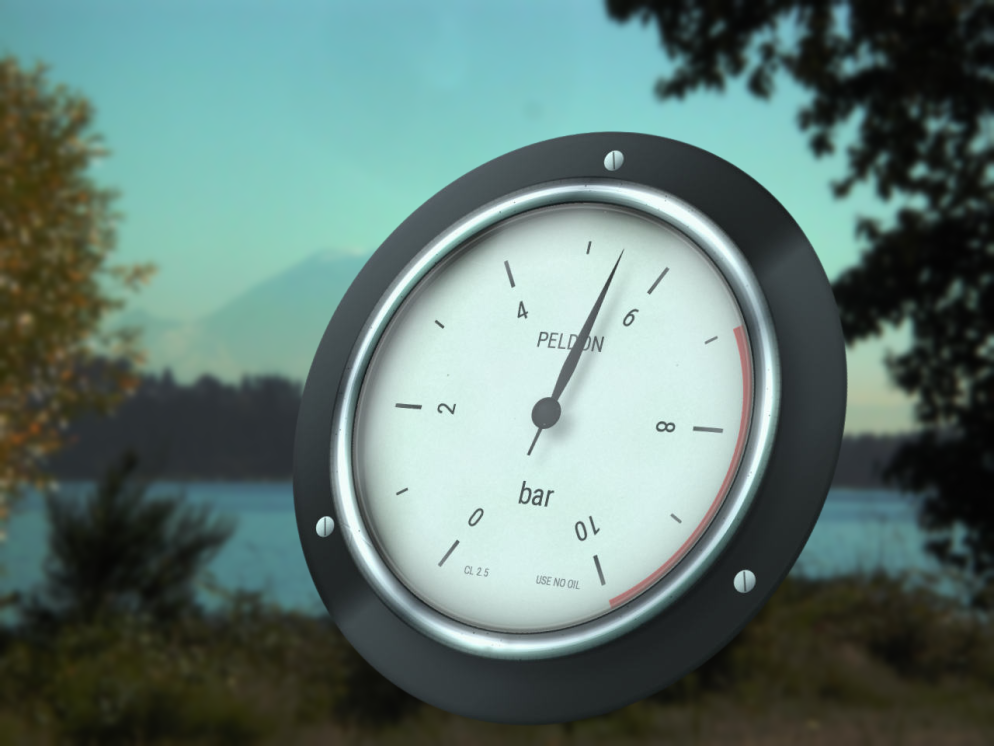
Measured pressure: bar 5.5
